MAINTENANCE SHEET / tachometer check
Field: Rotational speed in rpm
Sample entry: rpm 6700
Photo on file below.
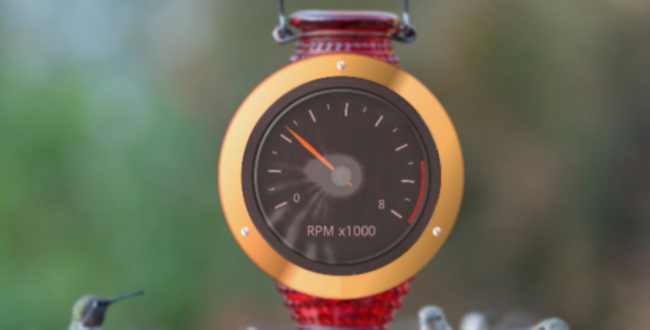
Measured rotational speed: rpm 2250
